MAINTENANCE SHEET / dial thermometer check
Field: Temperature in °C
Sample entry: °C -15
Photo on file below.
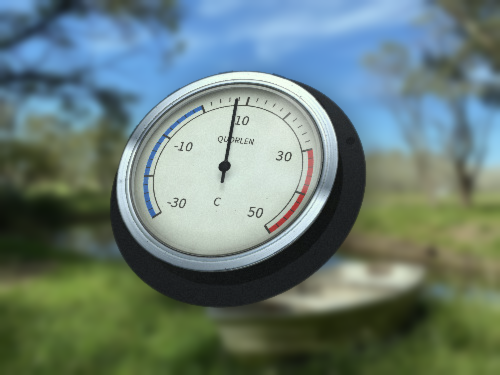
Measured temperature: °C 8
